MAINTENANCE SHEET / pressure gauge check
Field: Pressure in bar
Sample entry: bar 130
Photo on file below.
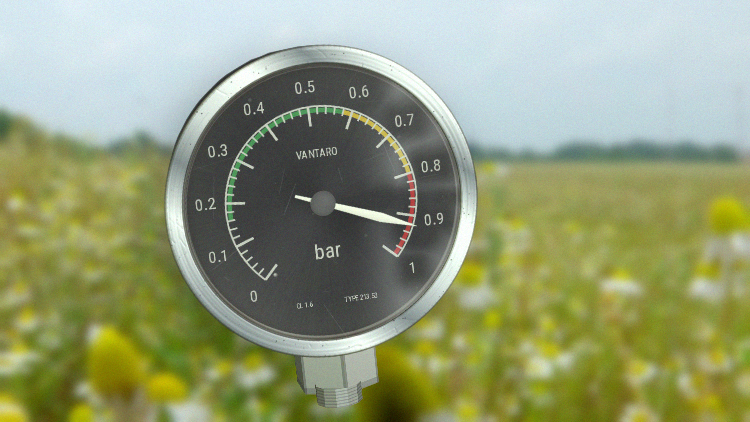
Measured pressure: bar 0.92
